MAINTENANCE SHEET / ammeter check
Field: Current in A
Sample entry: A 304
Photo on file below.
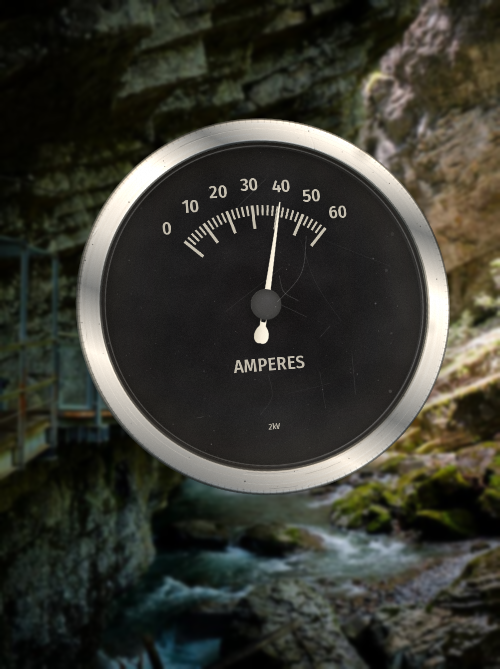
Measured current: A 40
